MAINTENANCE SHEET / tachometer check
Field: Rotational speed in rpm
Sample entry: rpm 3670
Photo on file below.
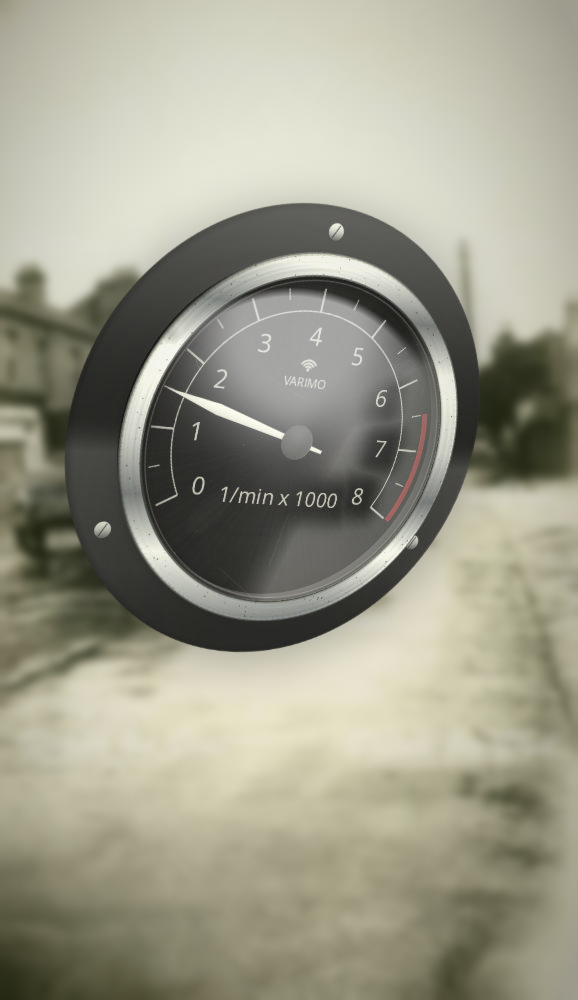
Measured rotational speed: rpm 1500
